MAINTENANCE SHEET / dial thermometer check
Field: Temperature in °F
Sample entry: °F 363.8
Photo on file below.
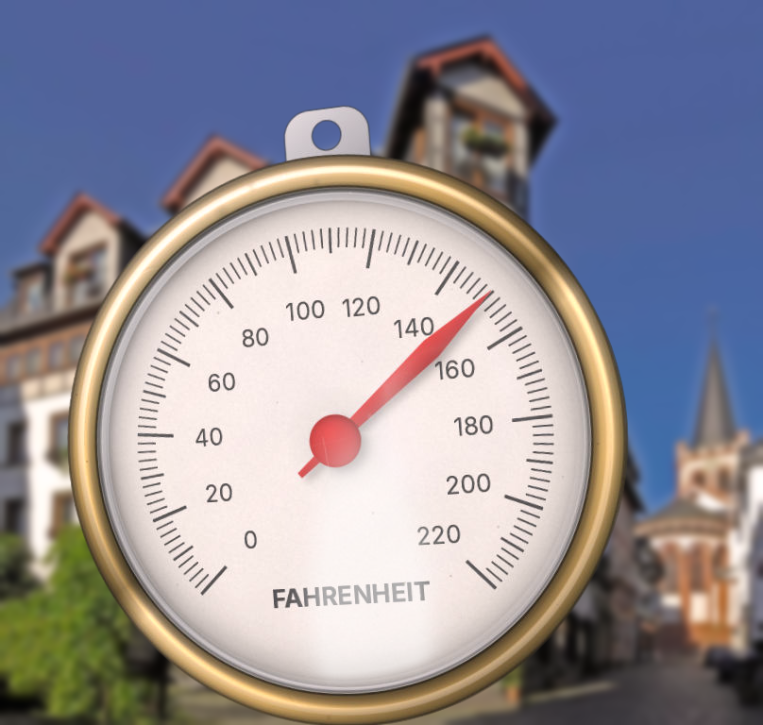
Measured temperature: °F 150
